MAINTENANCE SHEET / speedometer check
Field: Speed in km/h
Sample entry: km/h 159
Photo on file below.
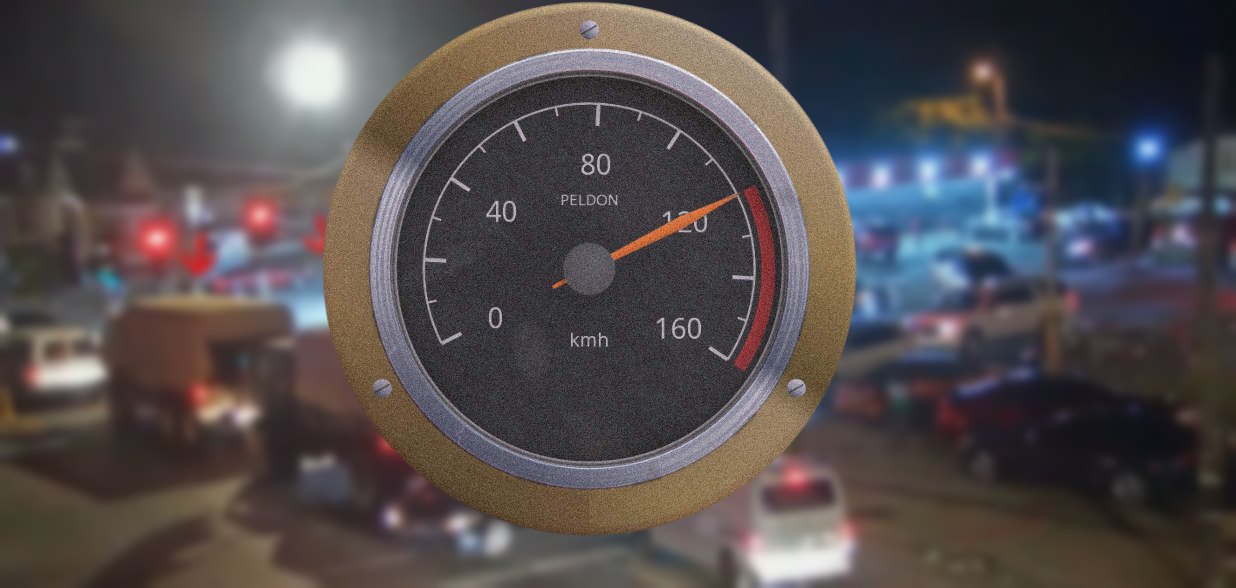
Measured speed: km/h 120
